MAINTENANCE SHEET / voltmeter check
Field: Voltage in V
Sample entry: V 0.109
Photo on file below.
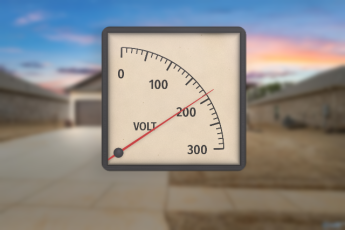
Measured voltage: V 190
